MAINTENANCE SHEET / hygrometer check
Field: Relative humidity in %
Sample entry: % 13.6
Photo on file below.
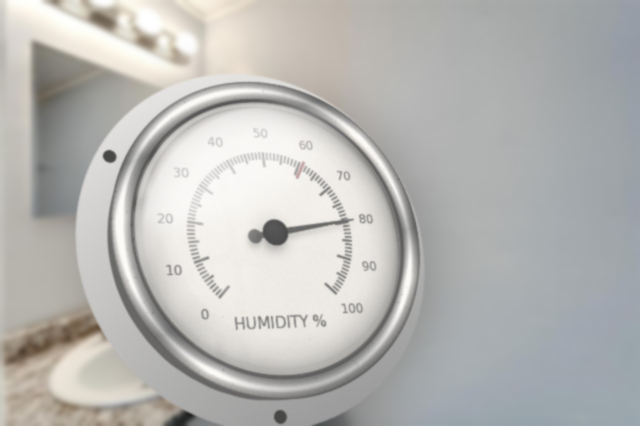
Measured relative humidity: % 80
